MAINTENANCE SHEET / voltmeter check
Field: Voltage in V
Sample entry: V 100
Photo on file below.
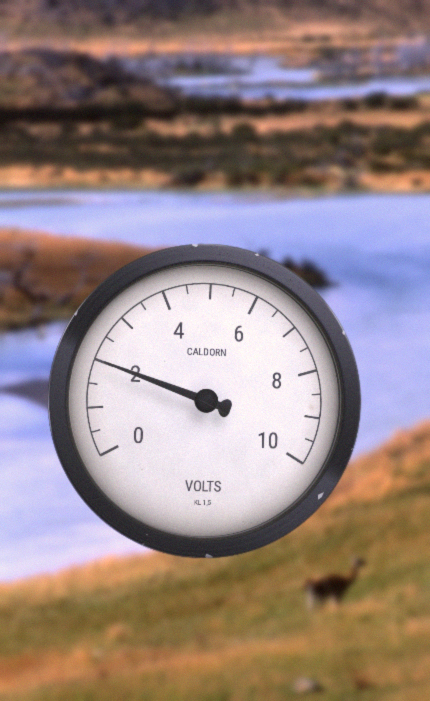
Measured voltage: V 2
